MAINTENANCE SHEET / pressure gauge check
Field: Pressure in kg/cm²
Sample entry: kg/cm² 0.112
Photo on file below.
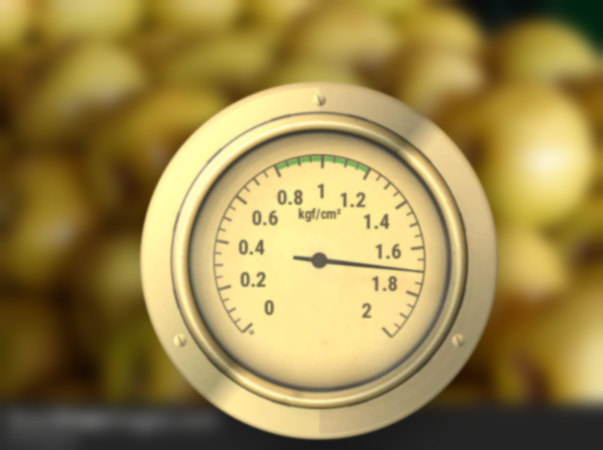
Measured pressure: kg/cm² 1.7
